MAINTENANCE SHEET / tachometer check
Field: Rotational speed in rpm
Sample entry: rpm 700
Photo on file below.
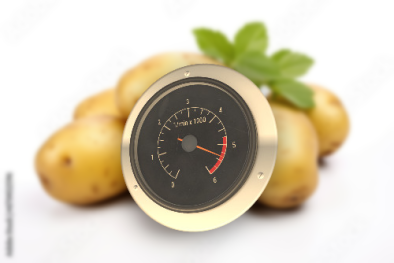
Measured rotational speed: rpm 5375
